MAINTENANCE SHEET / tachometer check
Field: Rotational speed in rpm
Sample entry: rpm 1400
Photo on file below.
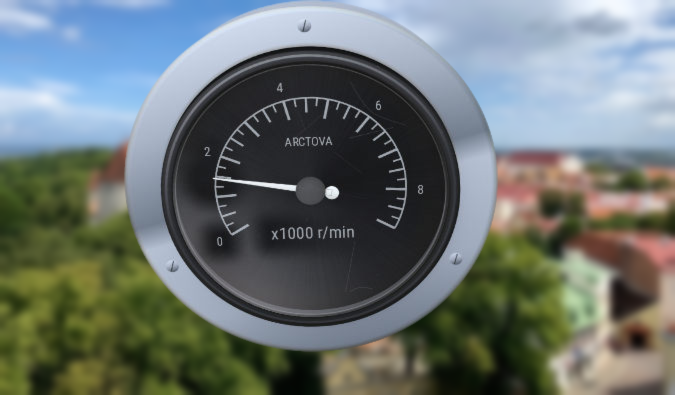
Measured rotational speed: rpm 1500
